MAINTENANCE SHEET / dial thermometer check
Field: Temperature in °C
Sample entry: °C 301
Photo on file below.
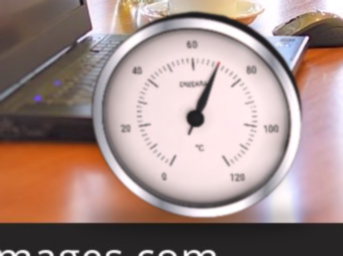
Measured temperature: °C 70
